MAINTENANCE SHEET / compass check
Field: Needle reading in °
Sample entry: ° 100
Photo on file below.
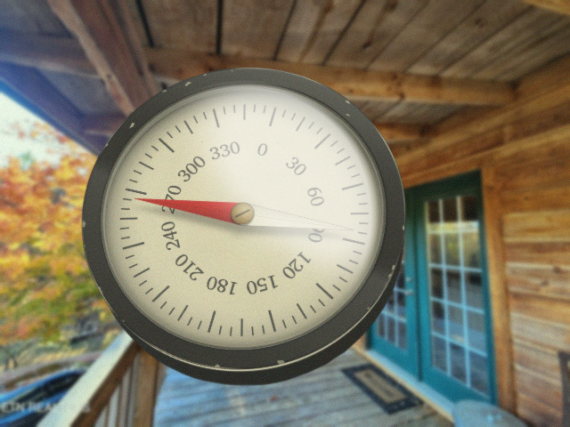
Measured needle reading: ° 265
